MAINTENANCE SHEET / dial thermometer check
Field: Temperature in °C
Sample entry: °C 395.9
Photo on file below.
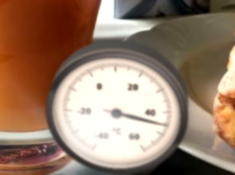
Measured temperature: °C 45
